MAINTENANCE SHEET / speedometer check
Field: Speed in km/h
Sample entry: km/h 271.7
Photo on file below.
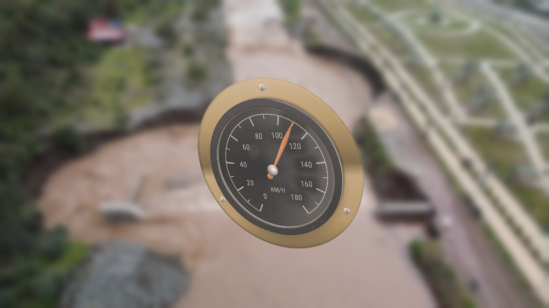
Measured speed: km/h 110
